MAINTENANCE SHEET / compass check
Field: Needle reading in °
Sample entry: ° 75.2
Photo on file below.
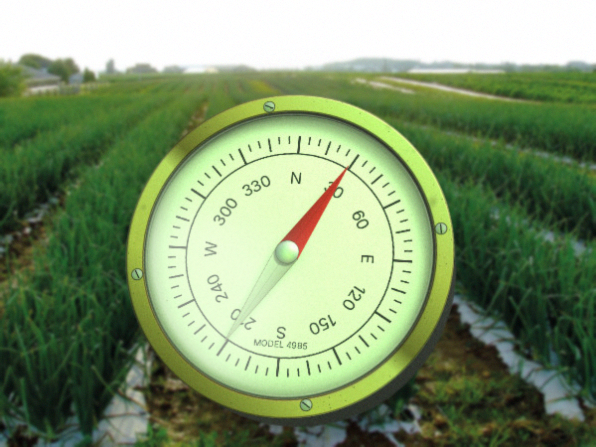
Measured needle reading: ° 30
